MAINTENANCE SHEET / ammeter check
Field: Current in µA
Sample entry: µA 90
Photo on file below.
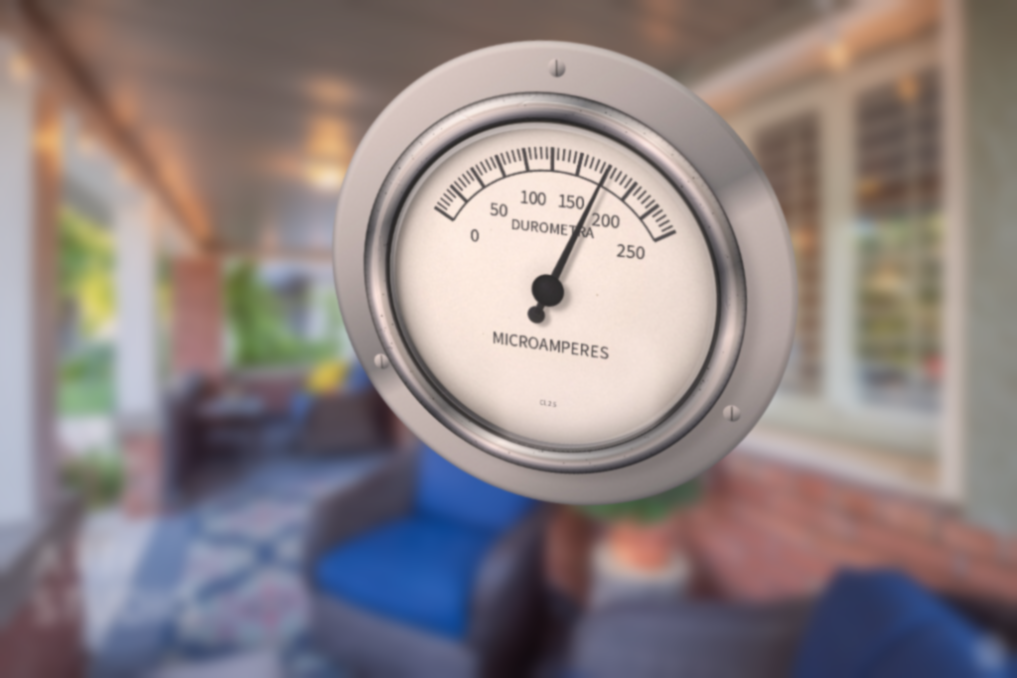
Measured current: µA 175
